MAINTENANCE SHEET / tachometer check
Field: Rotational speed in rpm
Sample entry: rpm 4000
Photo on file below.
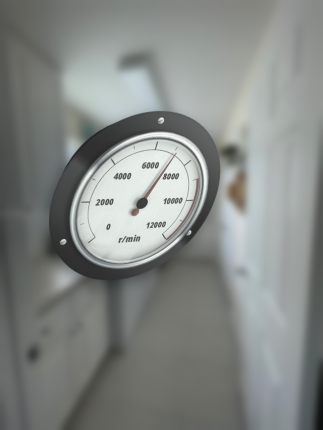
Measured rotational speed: rpm 7000
